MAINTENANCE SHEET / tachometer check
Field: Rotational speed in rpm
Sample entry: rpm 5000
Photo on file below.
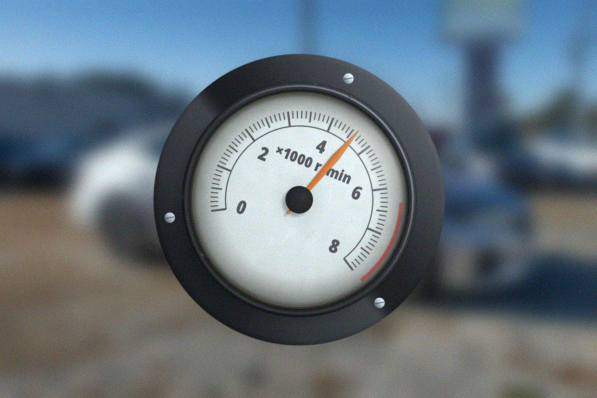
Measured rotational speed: rpm 4600
